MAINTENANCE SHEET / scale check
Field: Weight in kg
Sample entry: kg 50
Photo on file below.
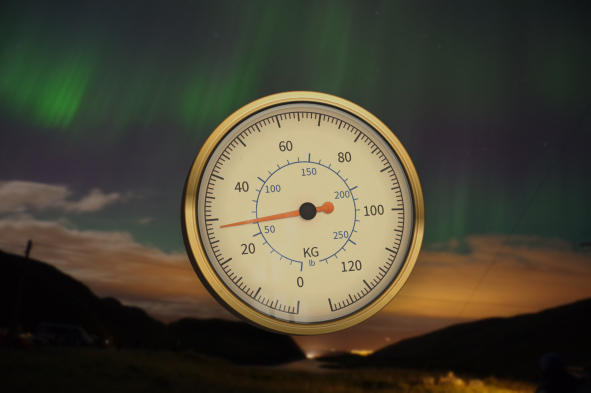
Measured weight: kg 28
